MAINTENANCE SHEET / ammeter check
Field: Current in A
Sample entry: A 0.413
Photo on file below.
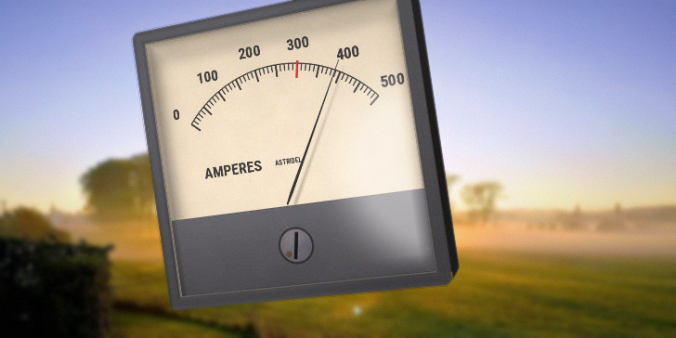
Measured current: A 390
